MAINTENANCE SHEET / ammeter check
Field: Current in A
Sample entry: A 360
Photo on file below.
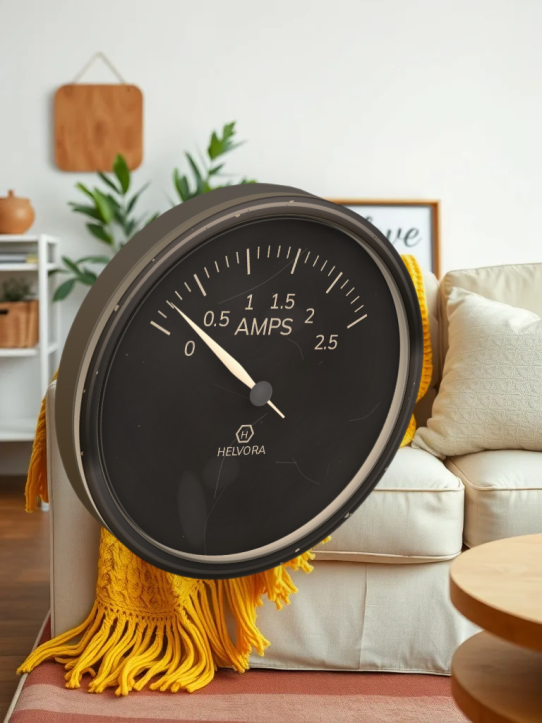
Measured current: A 0.2
